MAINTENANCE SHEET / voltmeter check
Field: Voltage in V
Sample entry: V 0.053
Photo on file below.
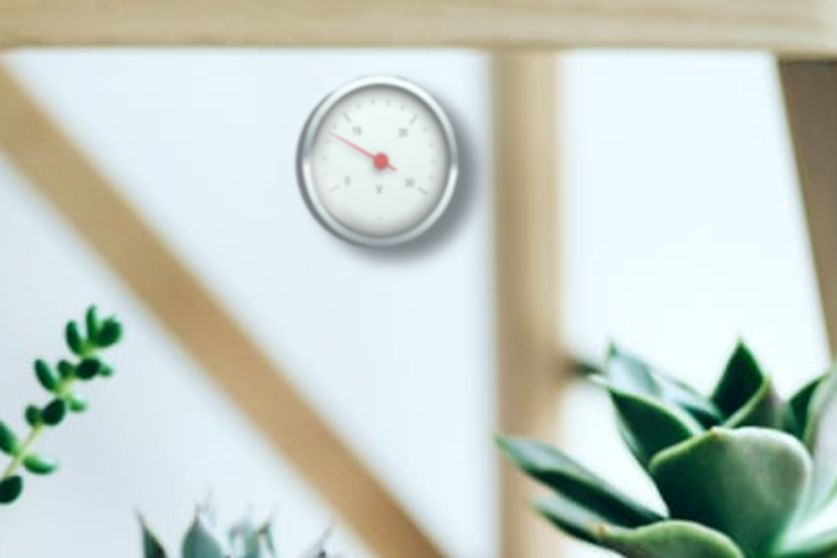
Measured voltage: V 7
